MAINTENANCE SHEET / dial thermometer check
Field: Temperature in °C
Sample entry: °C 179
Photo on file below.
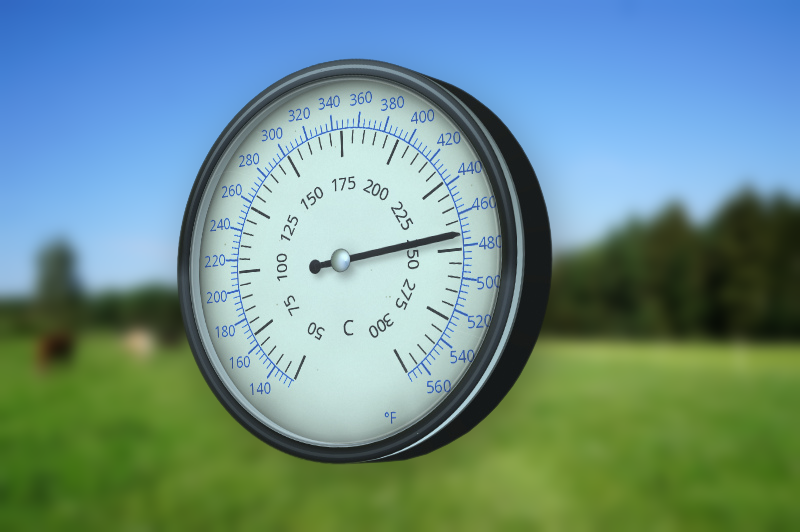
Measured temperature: °C 245
